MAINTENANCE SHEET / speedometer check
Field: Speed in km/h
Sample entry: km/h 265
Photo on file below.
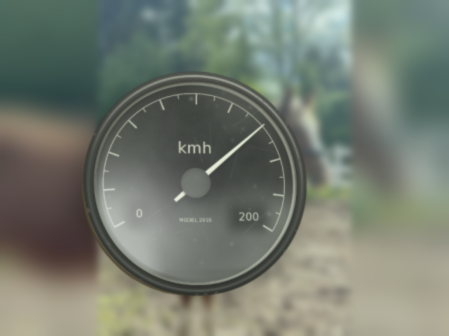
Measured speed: km/h 140
